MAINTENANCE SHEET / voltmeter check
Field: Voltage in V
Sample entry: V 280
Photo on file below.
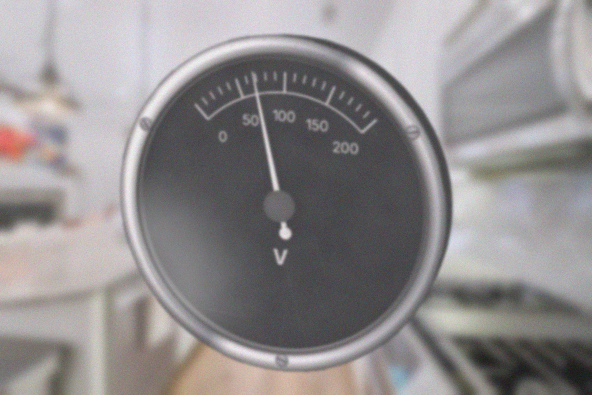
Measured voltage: V 70
